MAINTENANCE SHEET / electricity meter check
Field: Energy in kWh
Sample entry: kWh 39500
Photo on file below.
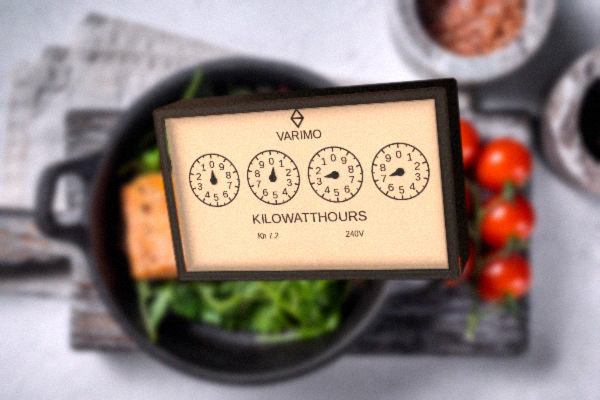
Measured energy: kWh 27
